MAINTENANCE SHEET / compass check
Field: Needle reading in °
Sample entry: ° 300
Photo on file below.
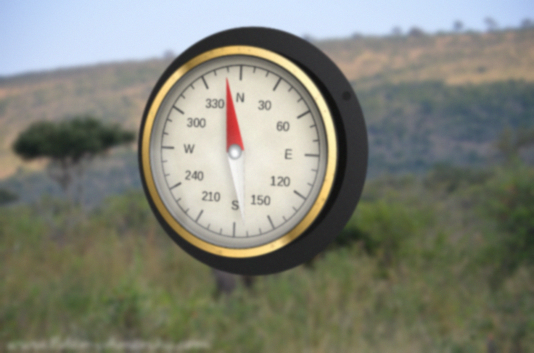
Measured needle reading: ° 350
